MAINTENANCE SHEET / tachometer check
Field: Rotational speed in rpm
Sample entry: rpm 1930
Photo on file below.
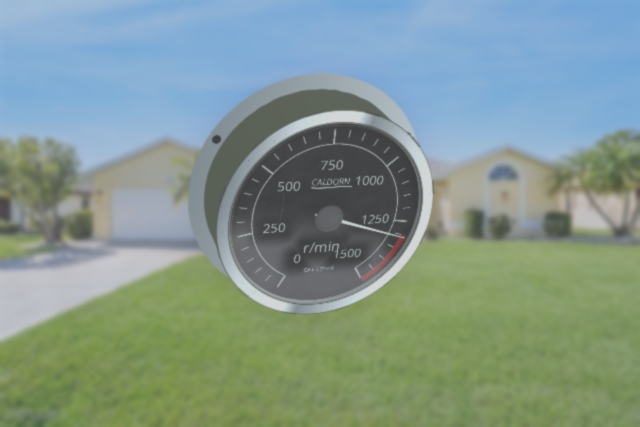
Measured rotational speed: rpm 1300
